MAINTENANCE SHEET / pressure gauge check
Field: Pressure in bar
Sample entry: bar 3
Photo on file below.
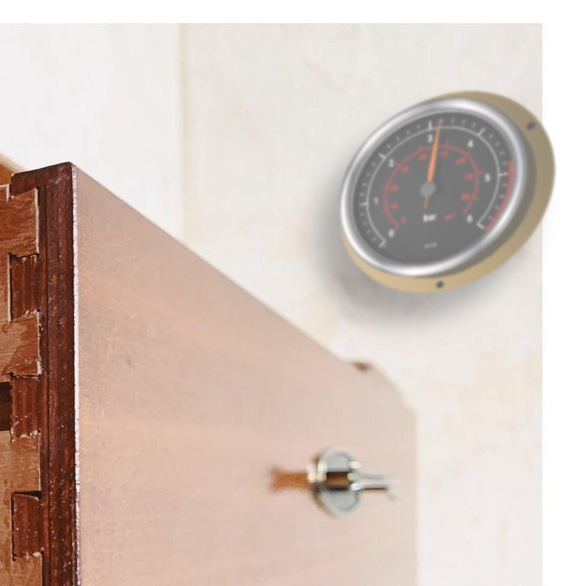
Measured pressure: bar 3.2
